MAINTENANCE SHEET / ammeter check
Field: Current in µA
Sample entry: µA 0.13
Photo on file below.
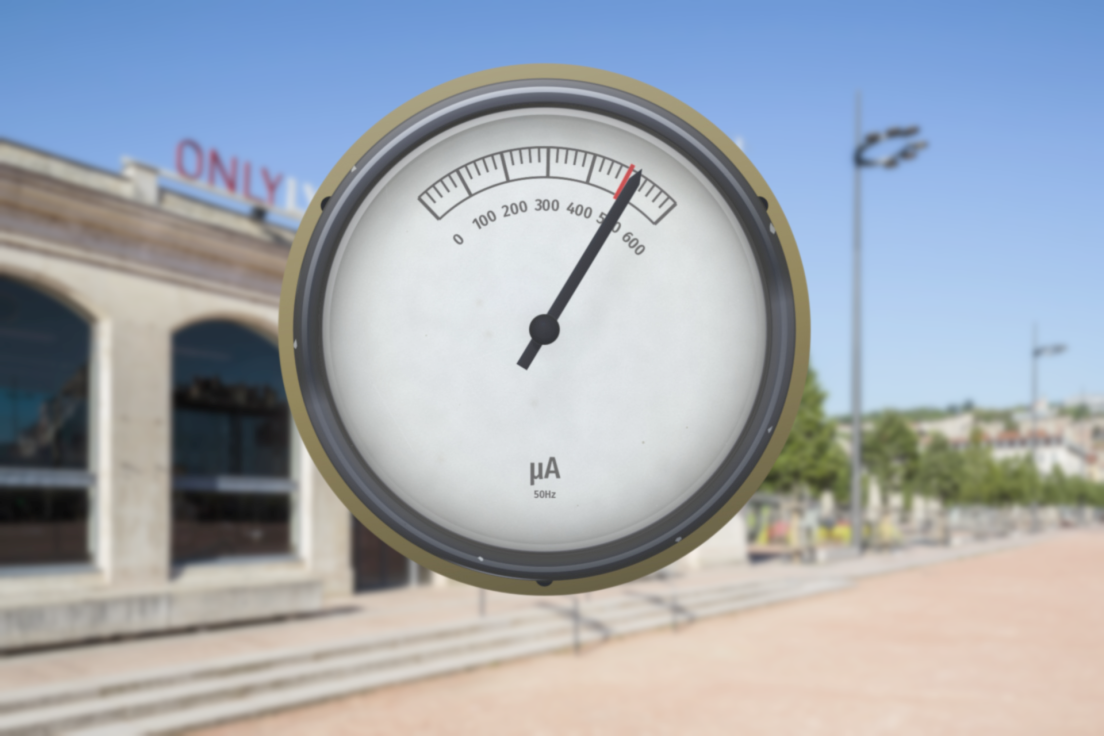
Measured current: µA 500
